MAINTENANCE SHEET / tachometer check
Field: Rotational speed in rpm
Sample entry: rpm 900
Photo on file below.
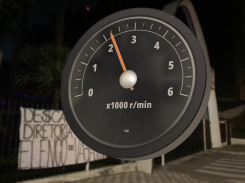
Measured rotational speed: rpm 2250
